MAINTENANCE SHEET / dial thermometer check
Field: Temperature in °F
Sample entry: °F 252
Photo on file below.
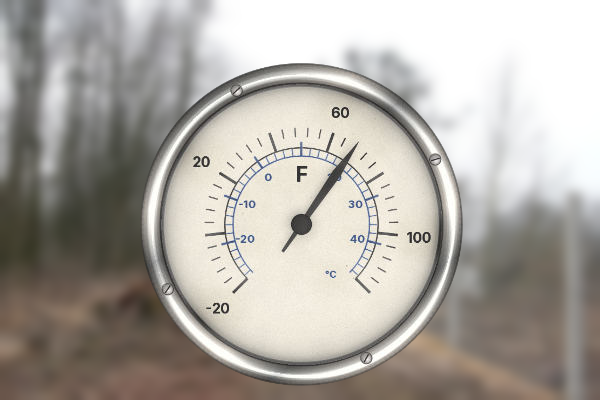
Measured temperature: °F 68
